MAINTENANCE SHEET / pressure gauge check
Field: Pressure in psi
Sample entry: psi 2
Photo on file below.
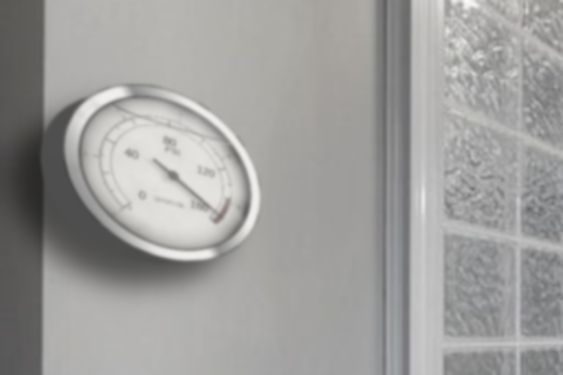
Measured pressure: psi 155
